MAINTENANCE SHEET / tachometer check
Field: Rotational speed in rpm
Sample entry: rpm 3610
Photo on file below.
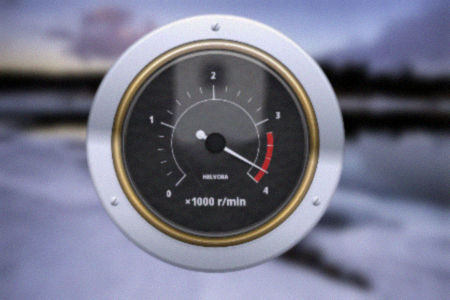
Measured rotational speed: rpm 3800
